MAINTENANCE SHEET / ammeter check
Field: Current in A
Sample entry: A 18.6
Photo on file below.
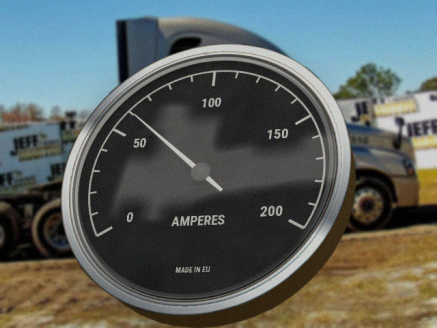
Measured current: A 60
